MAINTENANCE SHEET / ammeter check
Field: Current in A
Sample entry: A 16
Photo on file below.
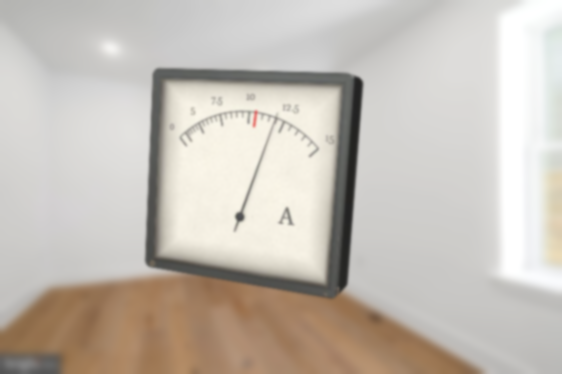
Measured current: A 12
